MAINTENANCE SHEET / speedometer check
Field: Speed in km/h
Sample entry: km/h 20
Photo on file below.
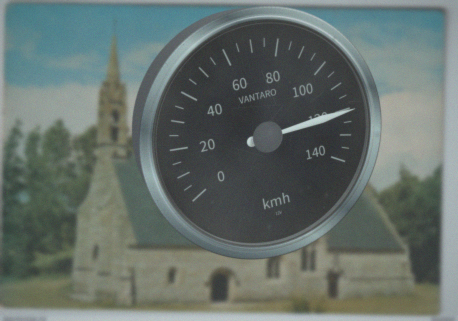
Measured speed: km/h 120
